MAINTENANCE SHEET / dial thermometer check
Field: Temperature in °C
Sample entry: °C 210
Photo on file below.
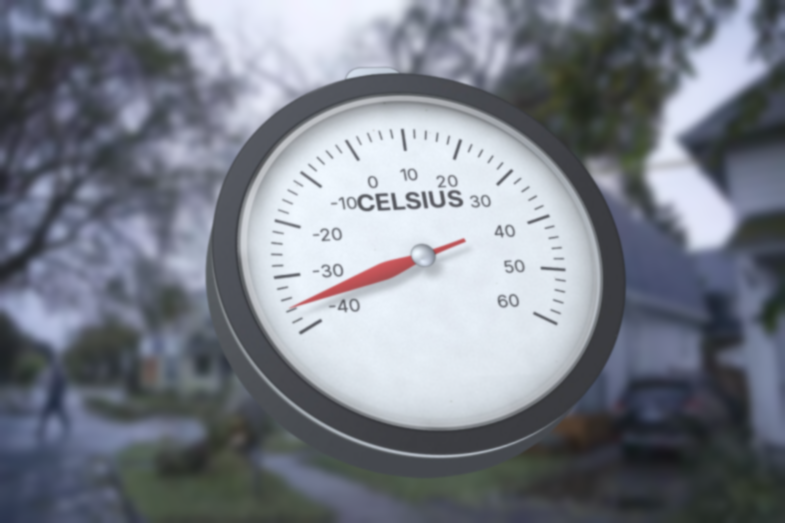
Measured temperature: °C -36
